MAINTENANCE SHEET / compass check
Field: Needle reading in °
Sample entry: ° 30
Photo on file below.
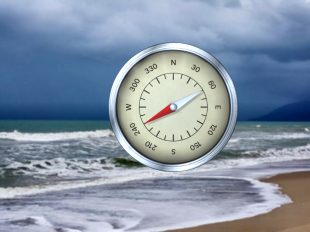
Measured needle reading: ° 240
